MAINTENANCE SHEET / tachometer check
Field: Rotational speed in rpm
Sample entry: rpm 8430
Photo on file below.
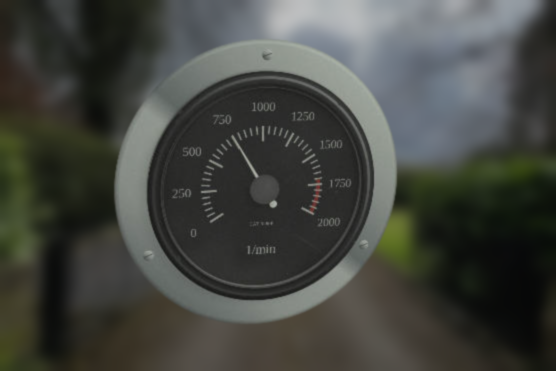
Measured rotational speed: rpm 750
